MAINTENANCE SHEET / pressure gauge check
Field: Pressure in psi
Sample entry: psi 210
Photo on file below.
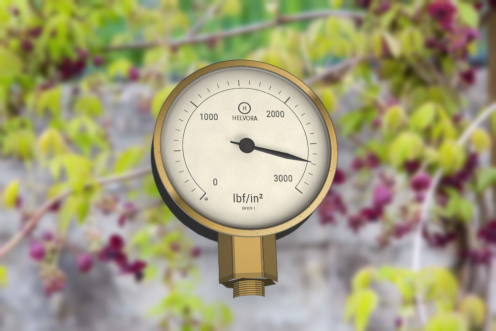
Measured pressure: psi 2700
